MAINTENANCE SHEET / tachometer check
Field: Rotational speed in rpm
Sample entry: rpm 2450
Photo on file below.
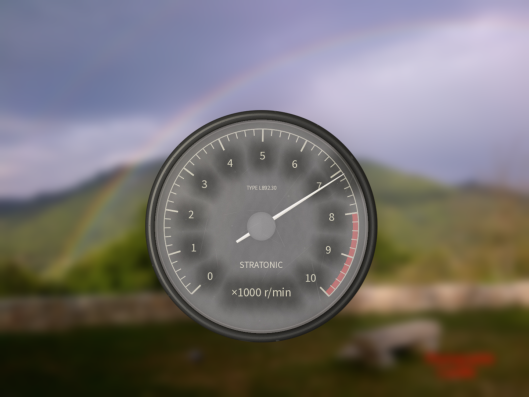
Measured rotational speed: rpm 7100
